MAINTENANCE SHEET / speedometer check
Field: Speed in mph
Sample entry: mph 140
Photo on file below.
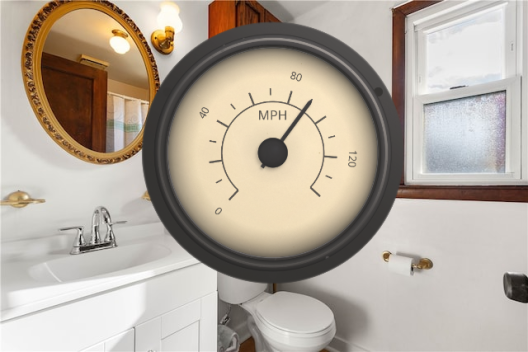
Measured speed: mph 90
